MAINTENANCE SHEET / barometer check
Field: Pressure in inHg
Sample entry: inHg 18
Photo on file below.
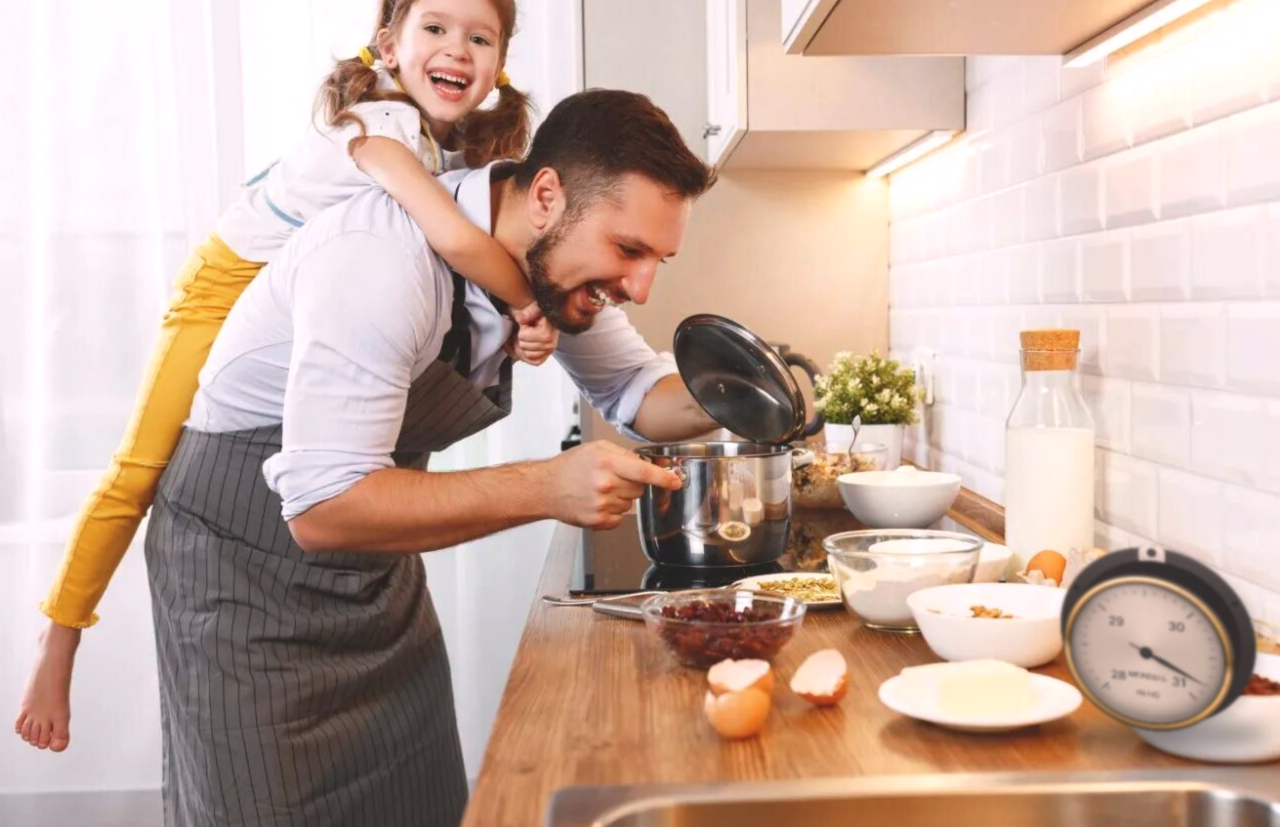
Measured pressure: inHg 30.8
